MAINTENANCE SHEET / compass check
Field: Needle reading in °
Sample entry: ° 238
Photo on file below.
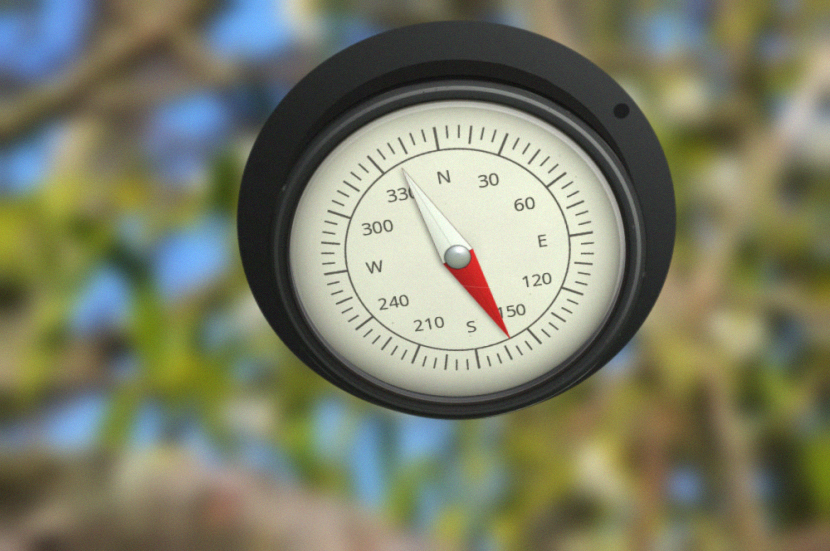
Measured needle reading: ° 160
